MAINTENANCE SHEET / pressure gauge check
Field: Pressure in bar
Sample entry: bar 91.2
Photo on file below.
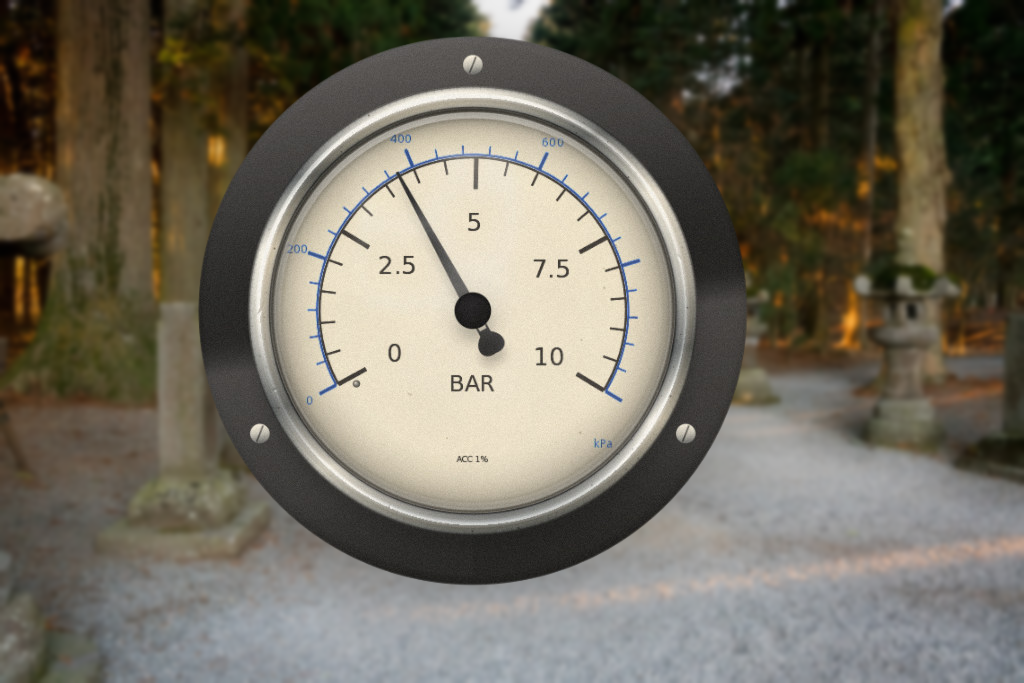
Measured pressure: bar 3.75
